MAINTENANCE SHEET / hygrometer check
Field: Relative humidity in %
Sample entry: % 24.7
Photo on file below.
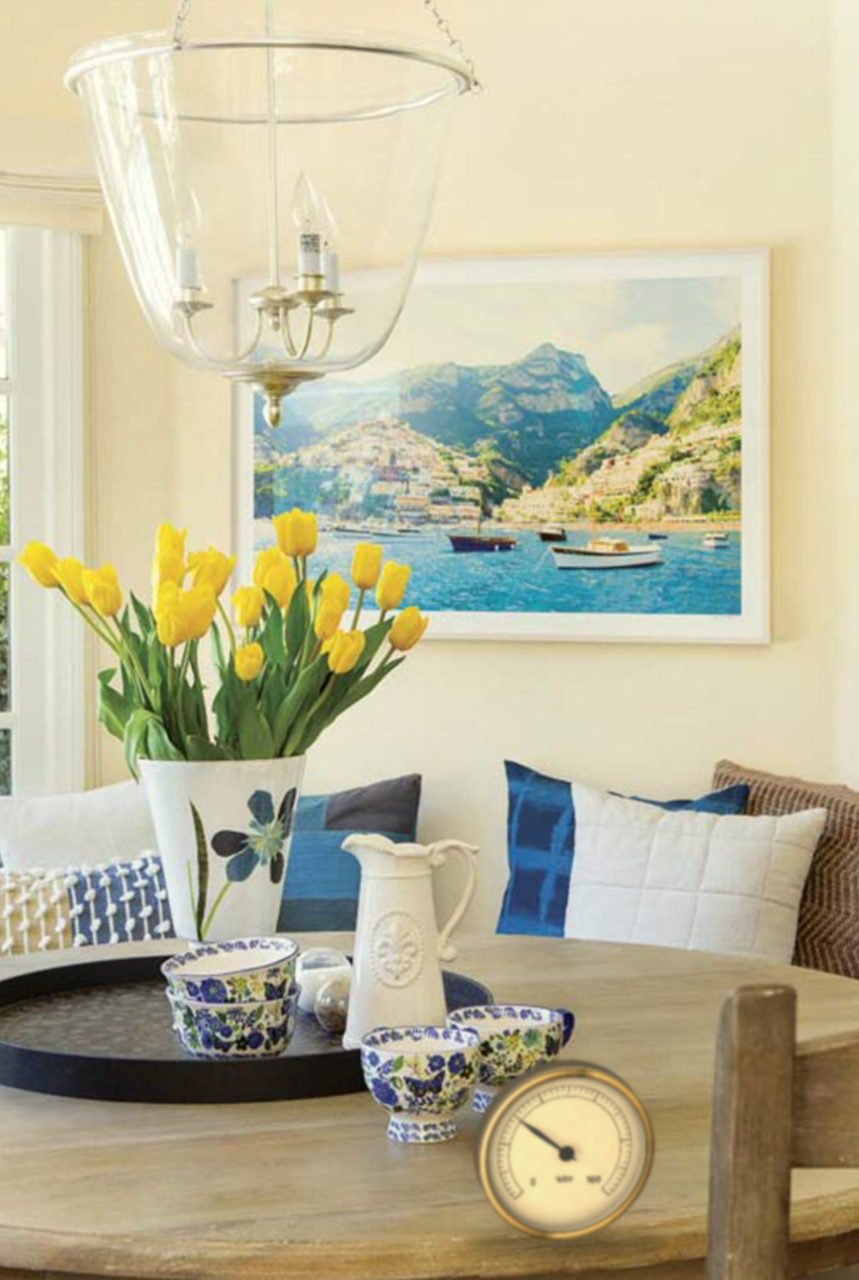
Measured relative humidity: % 30
